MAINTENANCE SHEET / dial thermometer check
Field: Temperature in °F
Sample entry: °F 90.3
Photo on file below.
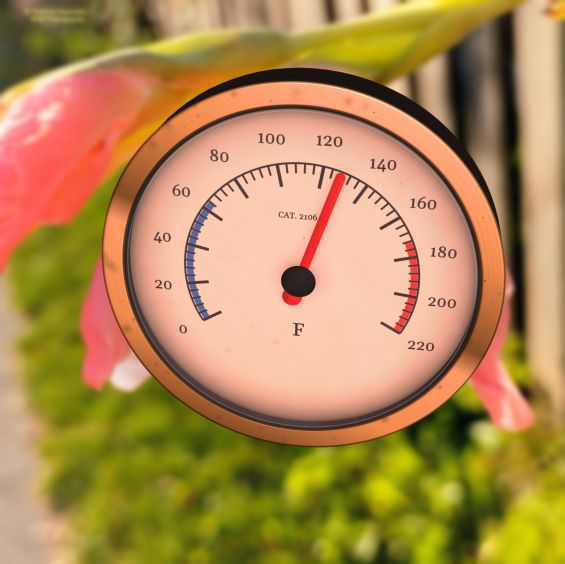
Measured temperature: °F 128
